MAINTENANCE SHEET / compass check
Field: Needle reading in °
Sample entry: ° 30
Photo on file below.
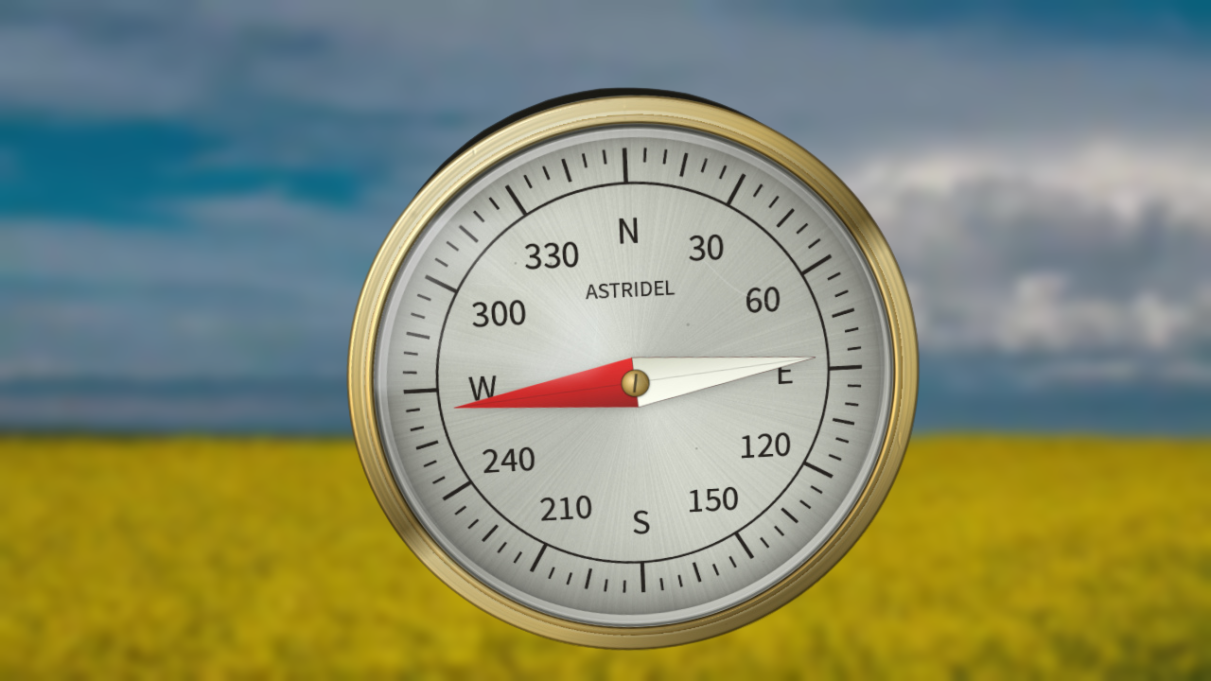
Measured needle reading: ° 265
